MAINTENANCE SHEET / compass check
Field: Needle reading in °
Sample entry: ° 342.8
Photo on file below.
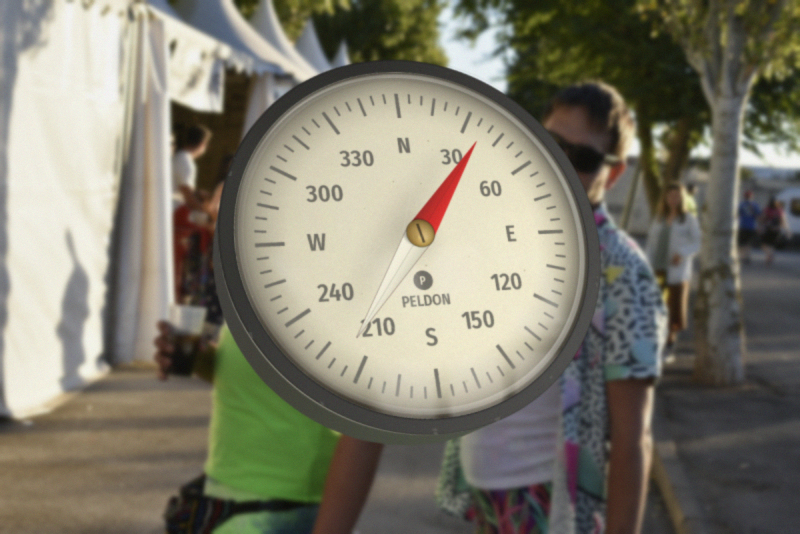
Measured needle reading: ° 37.5
